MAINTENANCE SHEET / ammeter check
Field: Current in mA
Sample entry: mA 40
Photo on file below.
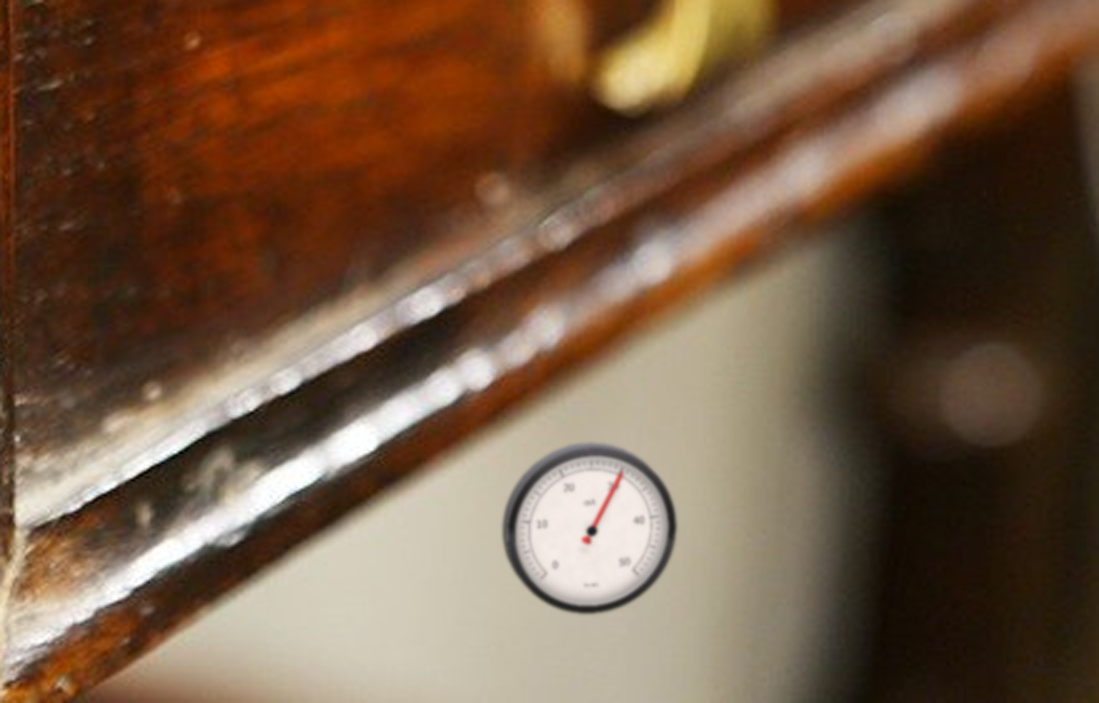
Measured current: mA 30
